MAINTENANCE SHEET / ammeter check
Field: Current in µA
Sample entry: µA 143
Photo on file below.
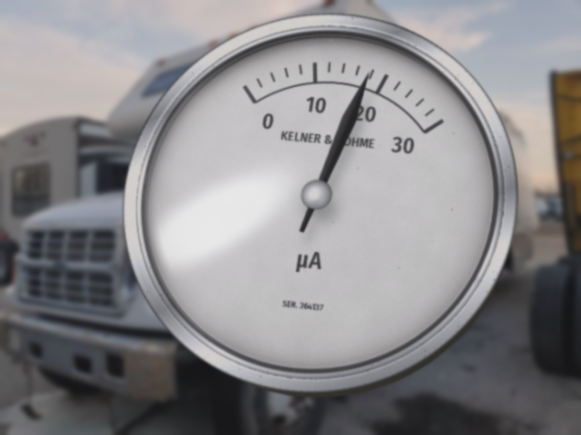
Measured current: µA 18
